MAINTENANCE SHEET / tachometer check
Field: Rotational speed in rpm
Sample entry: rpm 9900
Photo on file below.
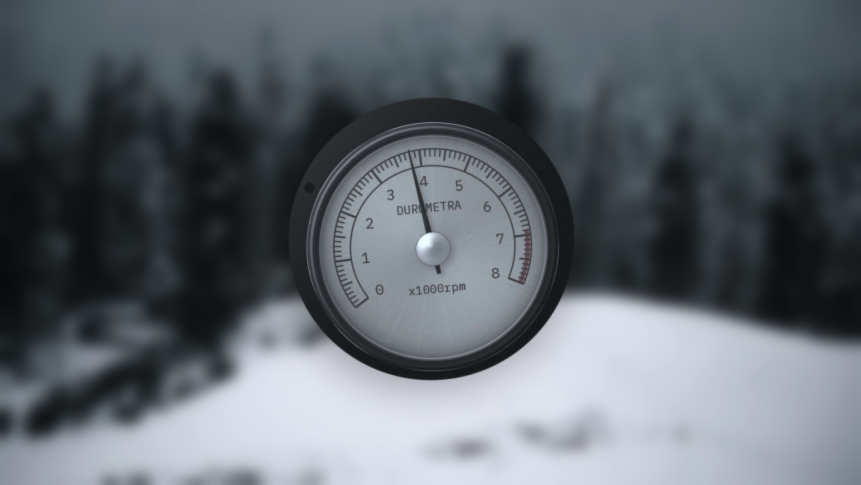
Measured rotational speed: rpm 3800
